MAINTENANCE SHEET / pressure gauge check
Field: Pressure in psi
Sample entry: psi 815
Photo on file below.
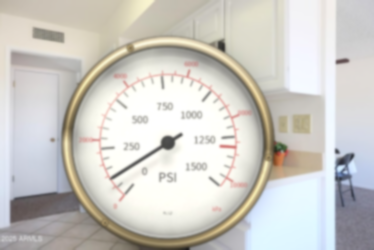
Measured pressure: psi 100
